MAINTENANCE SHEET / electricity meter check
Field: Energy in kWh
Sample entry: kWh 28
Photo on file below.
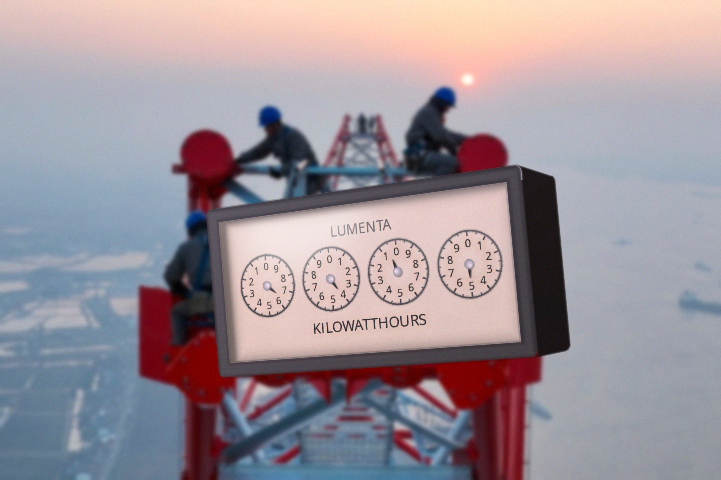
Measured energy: kWh 6405
